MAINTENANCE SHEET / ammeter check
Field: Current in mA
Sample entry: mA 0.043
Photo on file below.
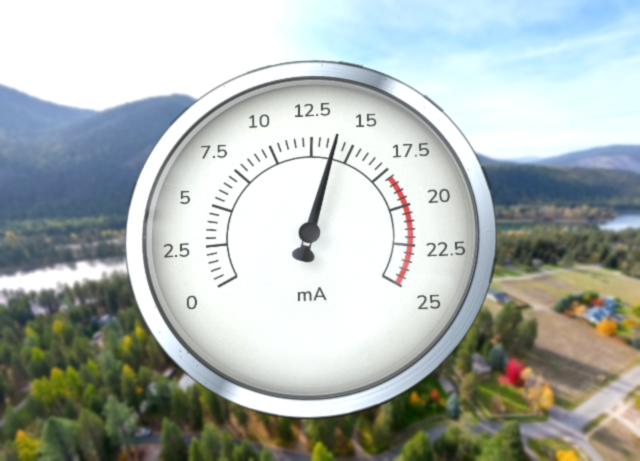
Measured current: mA 14
